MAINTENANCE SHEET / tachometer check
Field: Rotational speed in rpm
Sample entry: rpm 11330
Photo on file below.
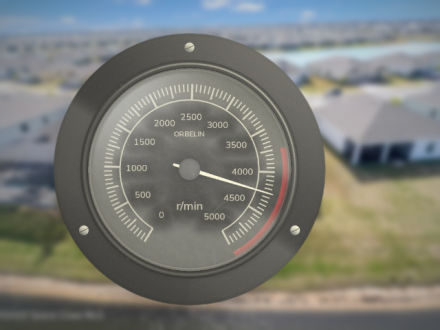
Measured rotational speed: rpm 4250
